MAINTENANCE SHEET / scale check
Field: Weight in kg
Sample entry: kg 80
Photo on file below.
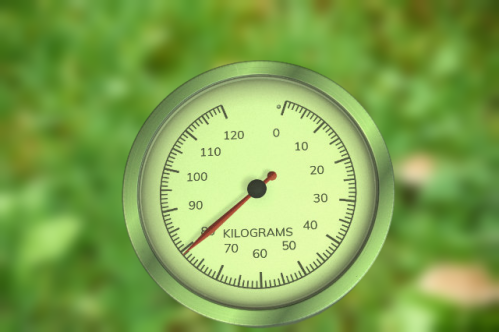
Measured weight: kg 79
